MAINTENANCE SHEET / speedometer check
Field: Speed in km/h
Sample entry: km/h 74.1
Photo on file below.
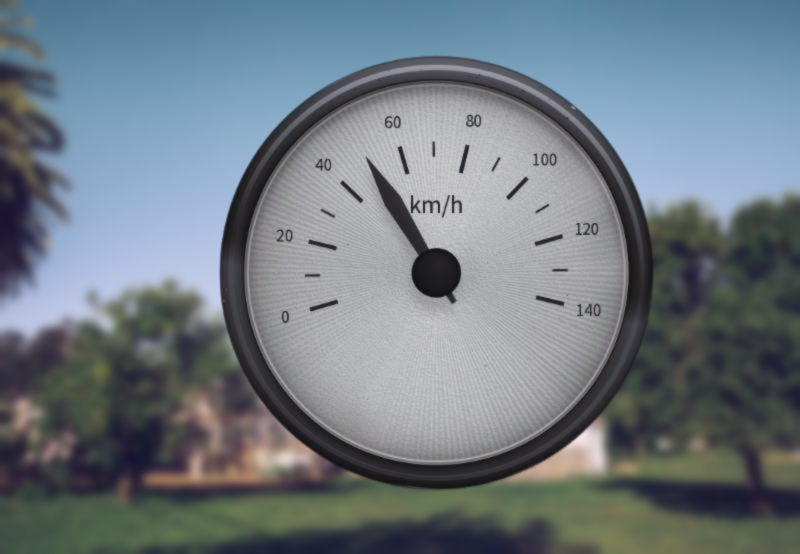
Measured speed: km/h 50
